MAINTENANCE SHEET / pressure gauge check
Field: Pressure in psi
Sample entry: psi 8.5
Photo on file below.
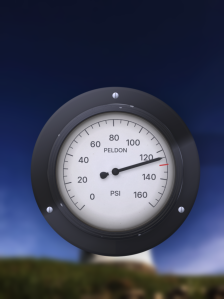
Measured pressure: psi 125
